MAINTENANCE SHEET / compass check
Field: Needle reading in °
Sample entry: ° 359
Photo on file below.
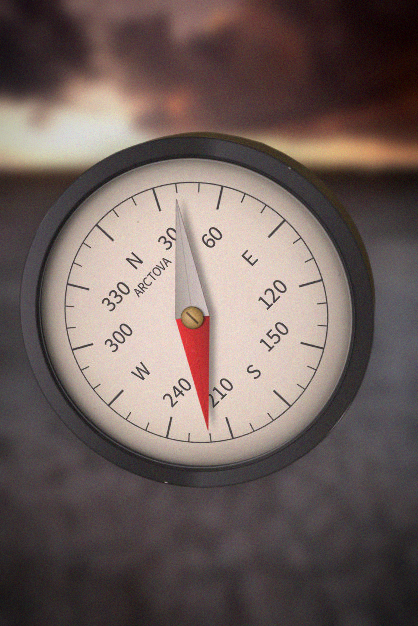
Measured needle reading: ° 220
